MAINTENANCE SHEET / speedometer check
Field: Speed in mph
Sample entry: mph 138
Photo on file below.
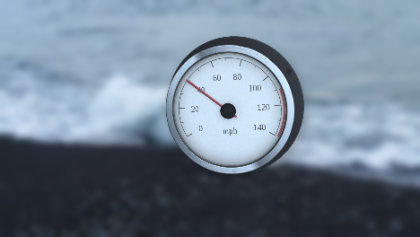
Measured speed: mph 40
